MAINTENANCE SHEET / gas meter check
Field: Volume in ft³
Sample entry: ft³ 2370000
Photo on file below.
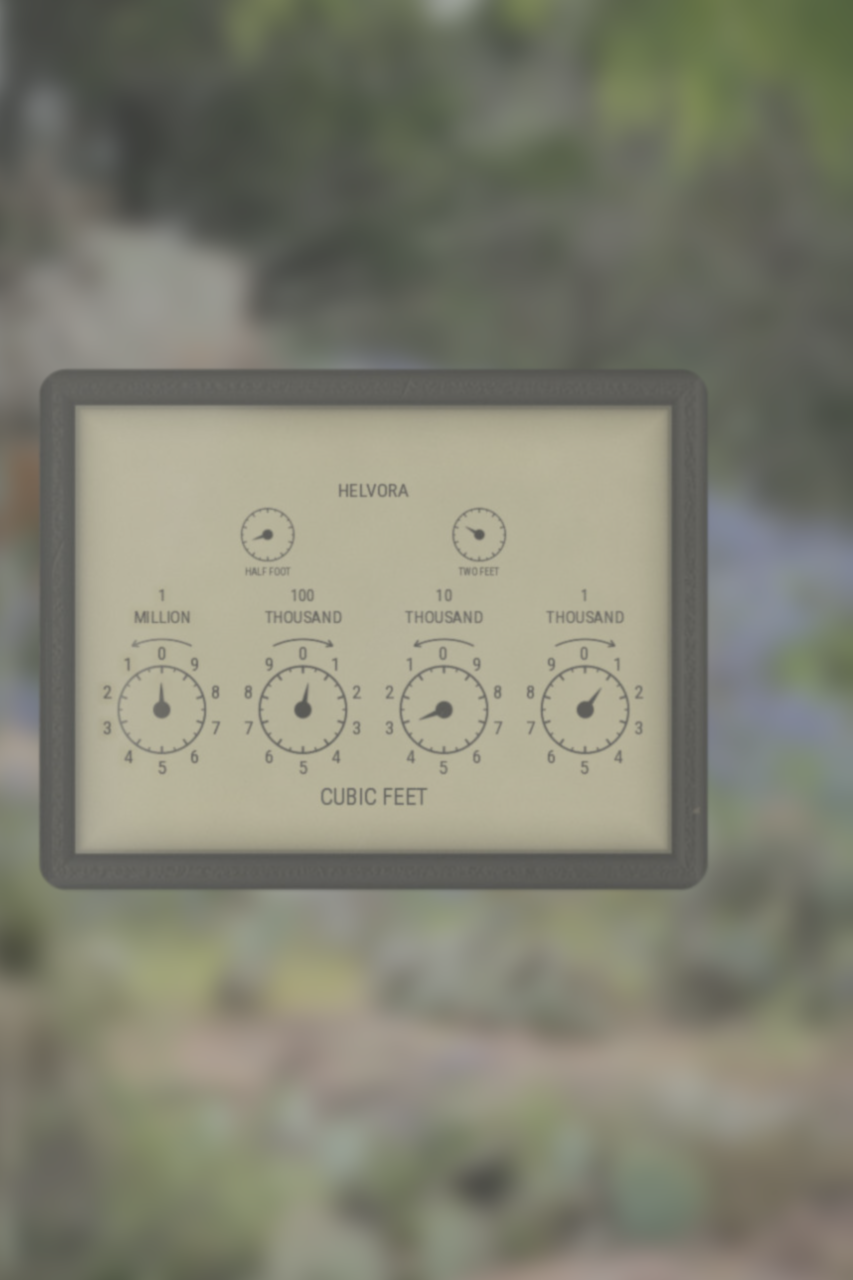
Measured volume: ft³ 3100
